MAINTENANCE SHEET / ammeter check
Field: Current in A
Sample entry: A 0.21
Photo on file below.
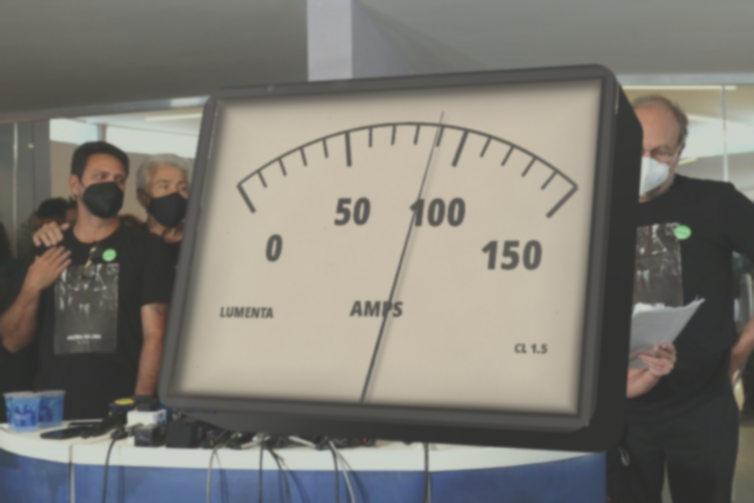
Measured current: A 90
